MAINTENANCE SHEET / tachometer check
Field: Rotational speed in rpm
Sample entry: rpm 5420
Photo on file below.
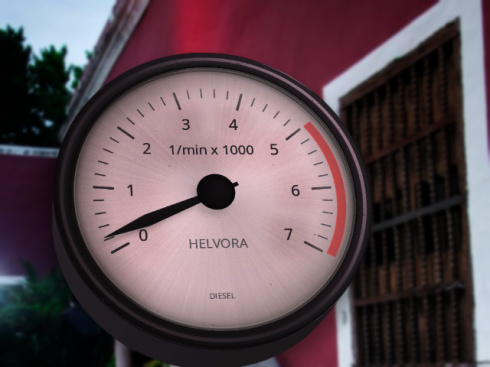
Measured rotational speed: rpm 200
